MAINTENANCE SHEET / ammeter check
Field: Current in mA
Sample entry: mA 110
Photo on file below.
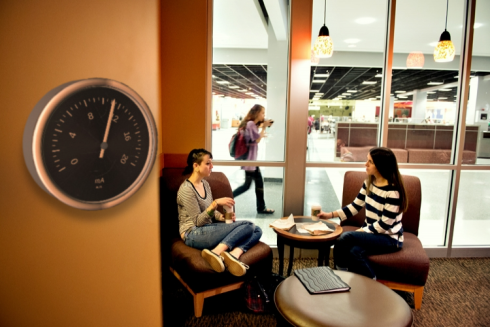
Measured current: mA 11
